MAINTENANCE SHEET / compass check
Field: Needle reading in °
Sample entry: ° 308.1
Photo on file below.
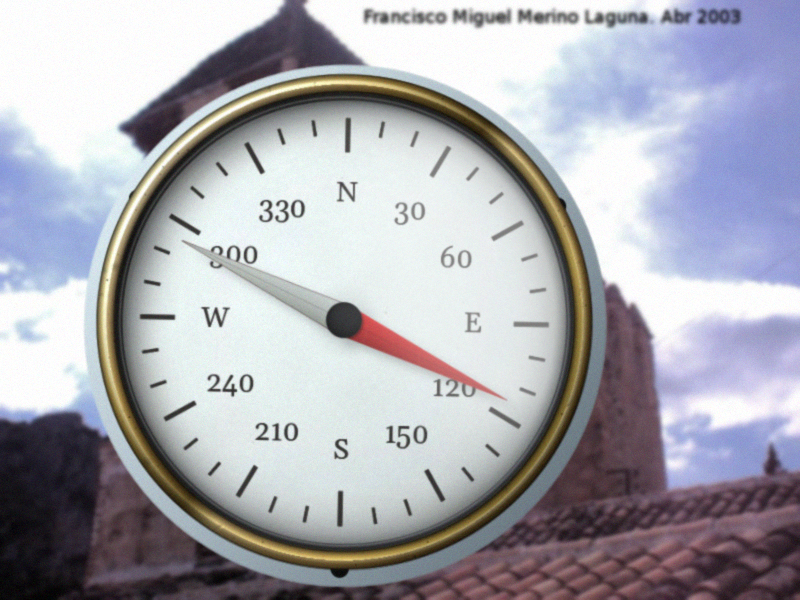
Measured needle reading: ° 115
